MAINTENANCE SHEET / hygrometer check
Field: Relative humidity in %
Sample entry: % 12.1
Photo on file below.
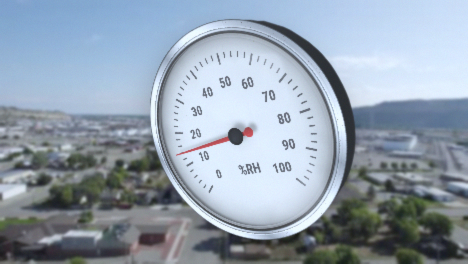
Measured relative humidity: % 14
